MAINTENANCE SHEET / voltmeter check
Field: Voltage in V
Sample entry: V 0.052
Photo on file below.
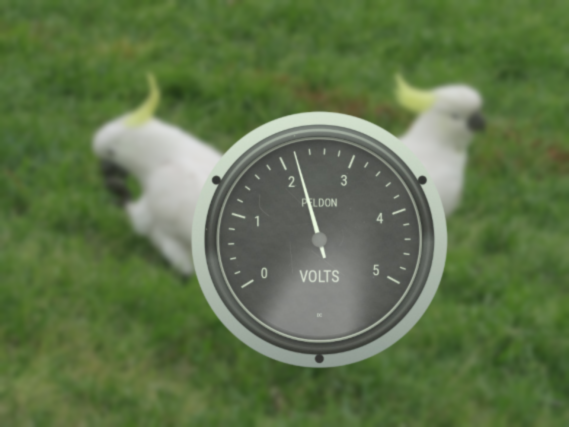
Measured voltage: V 2.2
